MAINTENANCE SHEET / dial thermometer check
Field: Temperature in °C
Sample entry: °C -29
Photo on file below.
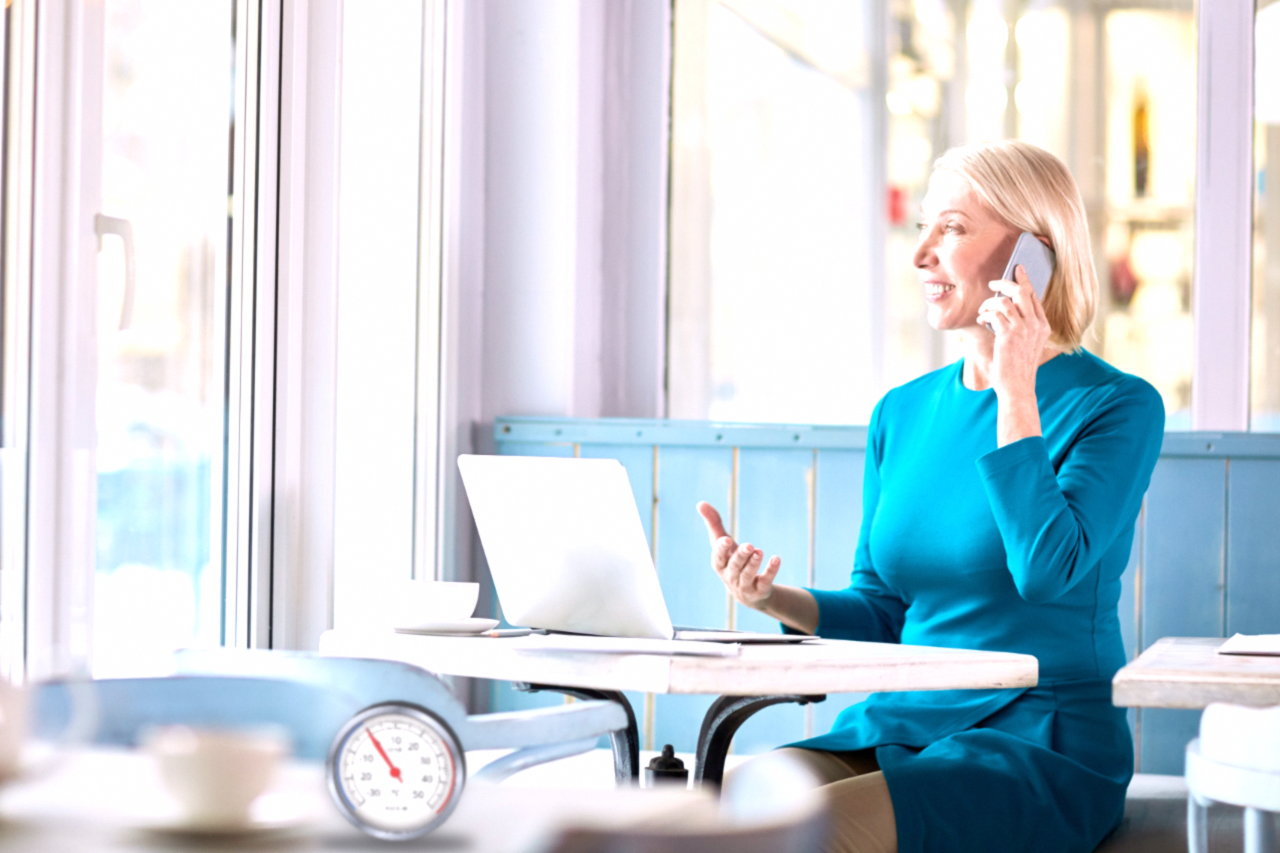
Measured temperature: °C 0
